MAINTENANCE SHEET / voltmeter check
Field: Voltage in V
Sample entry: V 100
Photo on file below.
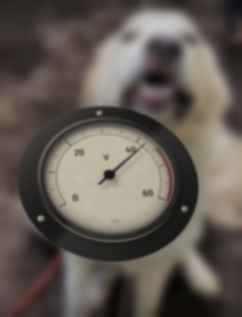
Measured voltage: V 42.5
